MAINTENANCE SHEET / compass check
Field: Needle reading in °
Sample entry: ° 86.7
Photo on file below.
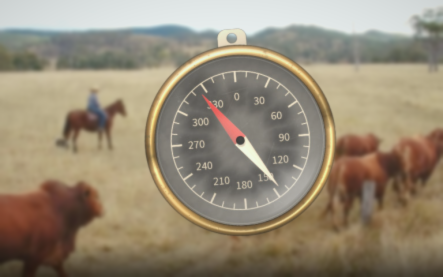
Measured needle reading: ° 325
